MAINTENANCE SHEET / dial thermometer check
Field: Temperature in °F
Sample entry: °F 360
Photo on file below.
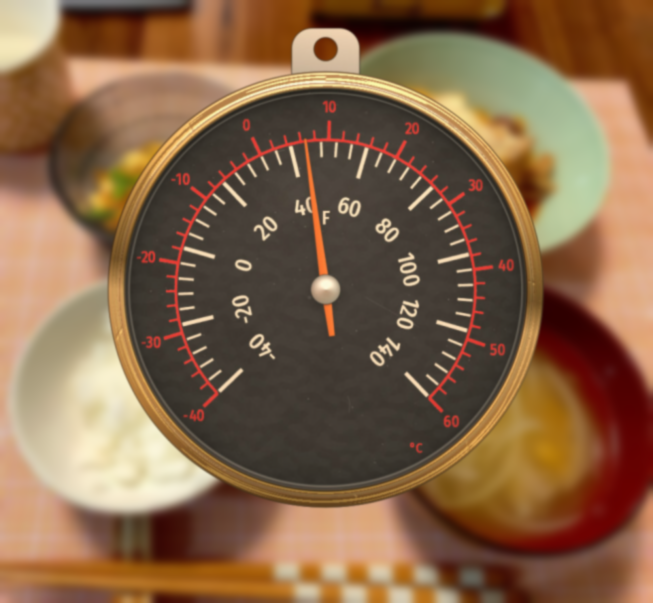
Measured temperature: °F 44
